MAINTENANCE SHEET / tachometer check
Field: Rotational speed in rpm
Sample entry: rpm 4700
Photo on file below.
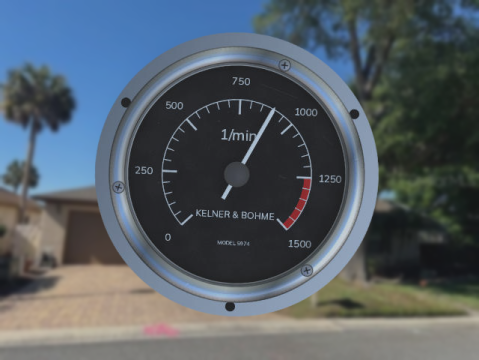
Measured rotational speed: rpm 900
